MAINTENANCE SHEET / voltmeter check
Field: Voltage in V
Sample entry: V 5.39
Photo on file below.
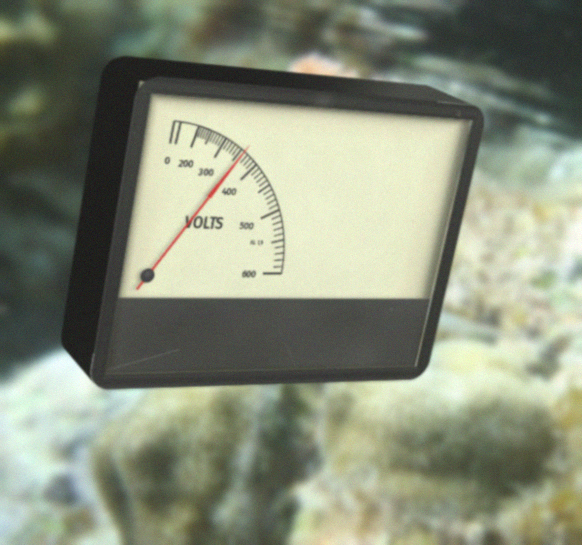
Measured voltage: V 350
